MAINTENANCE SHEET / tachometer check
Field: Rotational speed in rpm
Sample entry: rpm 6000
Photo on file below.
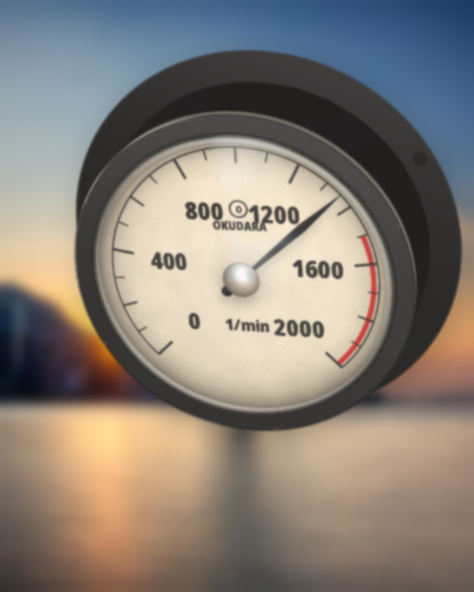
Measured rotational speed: rpm 1350
